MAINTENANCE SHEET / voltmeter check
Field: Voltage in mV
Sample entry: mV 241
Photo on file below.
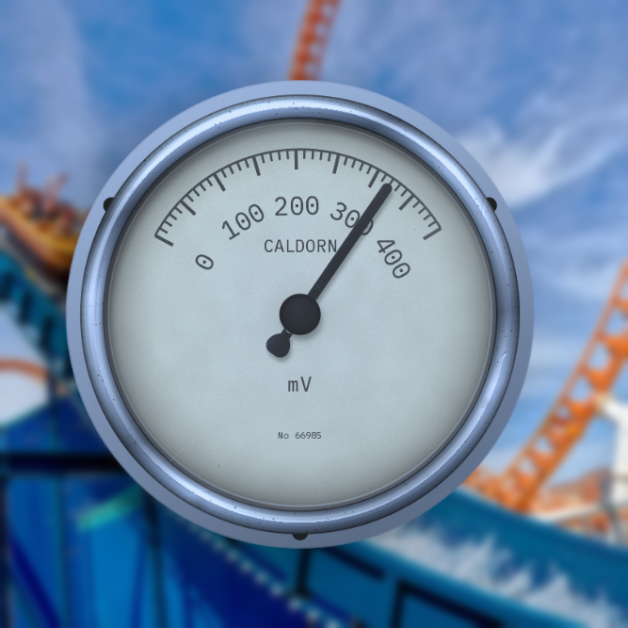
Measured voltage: mV 320
